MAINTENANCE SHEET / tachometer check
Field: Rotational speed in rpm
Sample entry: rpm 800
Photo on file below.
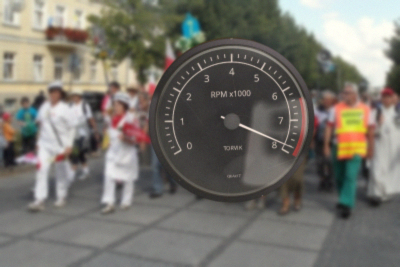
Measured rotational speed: rpm 7800
